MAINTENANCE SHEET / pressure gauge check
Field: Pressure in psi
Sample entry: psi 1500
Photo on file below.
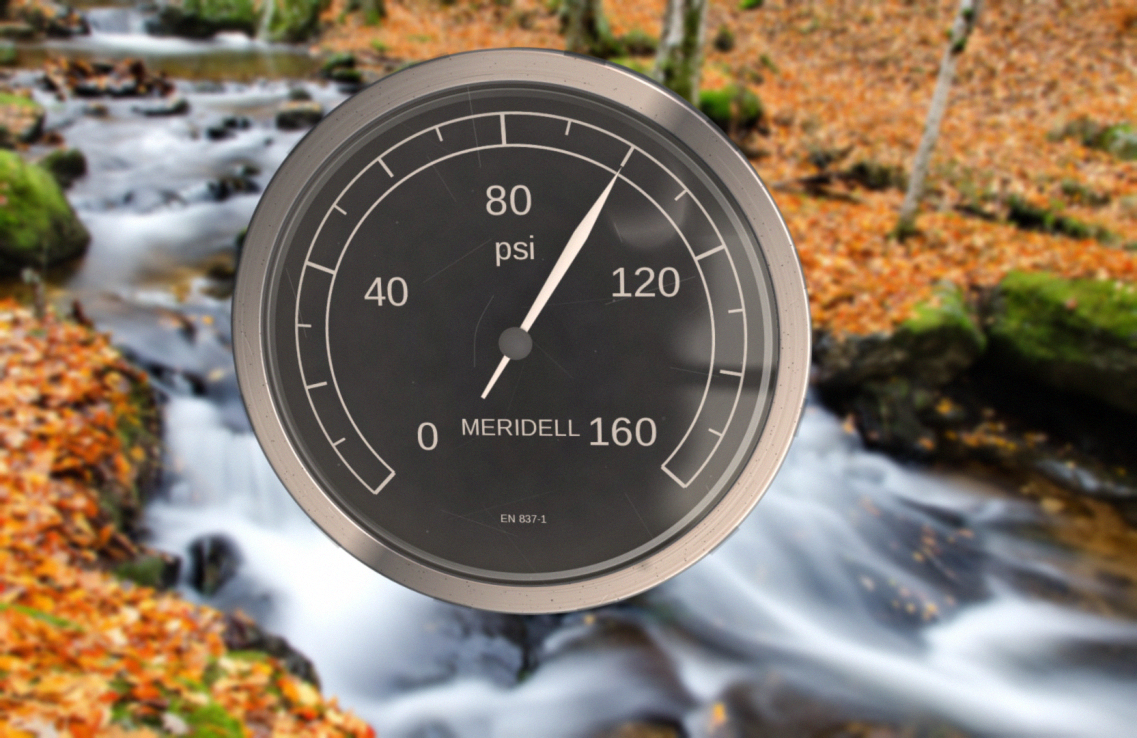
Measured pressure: psi 100
